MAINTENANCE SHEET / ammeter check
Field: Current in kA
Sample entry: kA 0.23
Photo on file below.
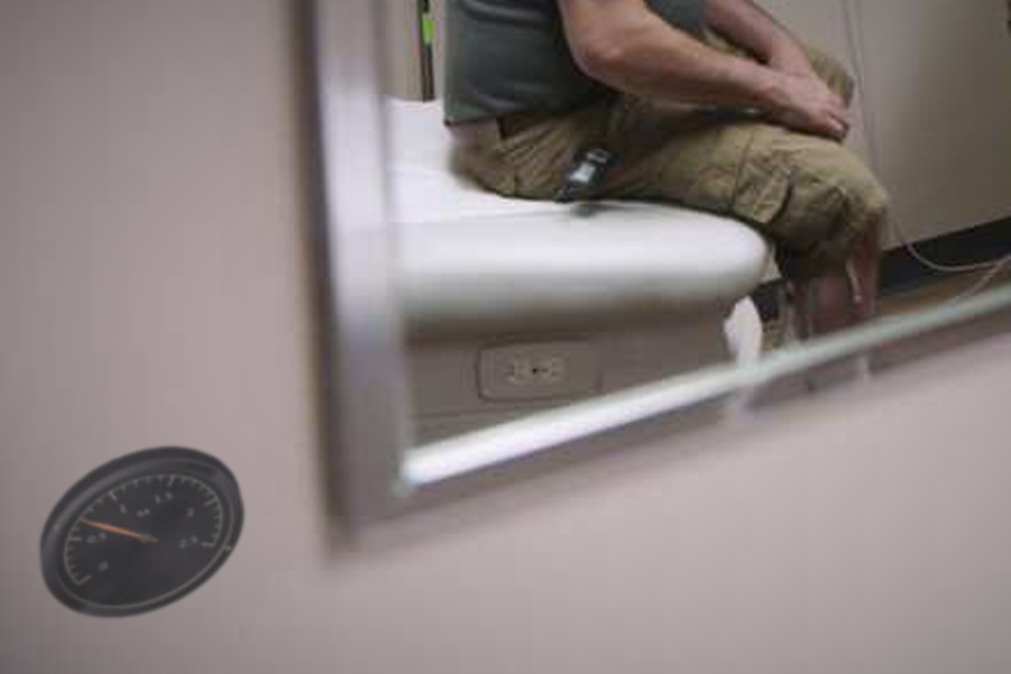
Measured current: kA 0.7
